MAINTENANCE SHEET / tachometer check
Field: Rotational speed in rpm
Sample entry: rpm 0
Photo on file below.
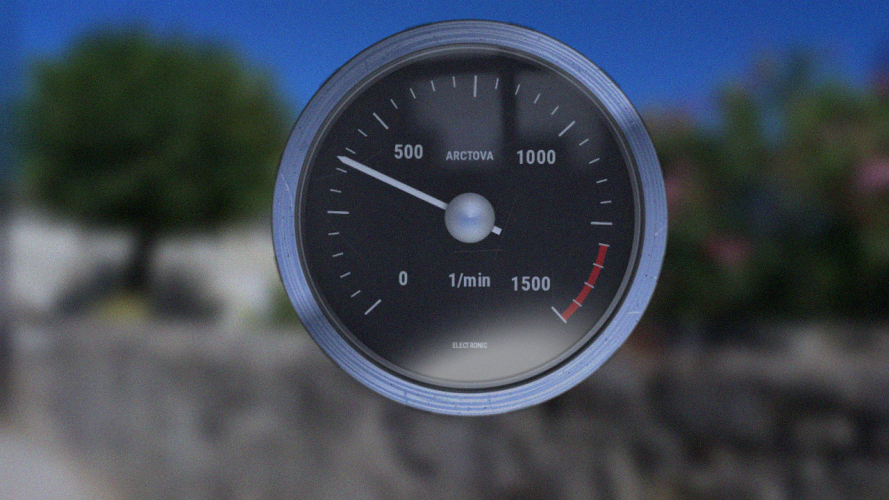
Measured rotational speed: rpm 375
